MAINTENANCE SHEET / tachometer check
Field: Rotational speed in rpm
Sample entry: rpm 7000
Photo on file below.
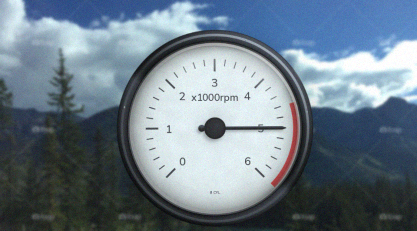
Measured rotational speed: rpm 5000
